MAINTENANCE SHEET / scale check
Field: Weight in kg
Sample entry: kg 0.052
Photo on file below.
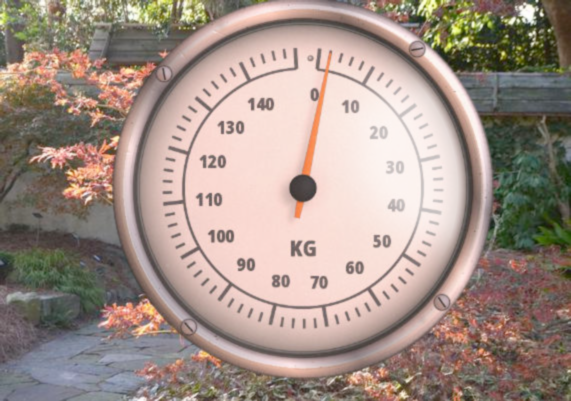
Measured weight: kg 2
